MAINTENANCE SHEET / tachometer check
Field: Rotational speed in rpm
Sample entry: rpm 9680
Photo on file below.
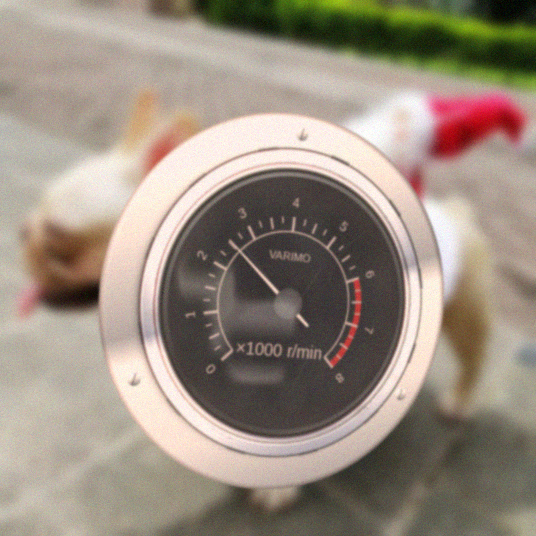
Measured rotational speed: rpm 2500
